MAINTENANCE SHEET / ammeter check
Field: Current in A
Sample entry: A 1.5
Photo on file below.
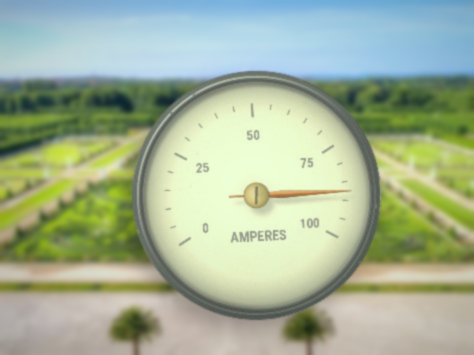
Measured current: A 87.5
